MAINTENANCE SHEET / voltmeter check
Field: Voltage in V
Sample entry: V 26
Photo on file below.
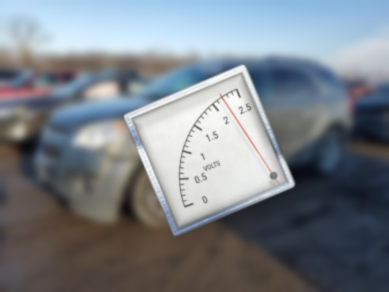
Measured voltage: V 2.2
